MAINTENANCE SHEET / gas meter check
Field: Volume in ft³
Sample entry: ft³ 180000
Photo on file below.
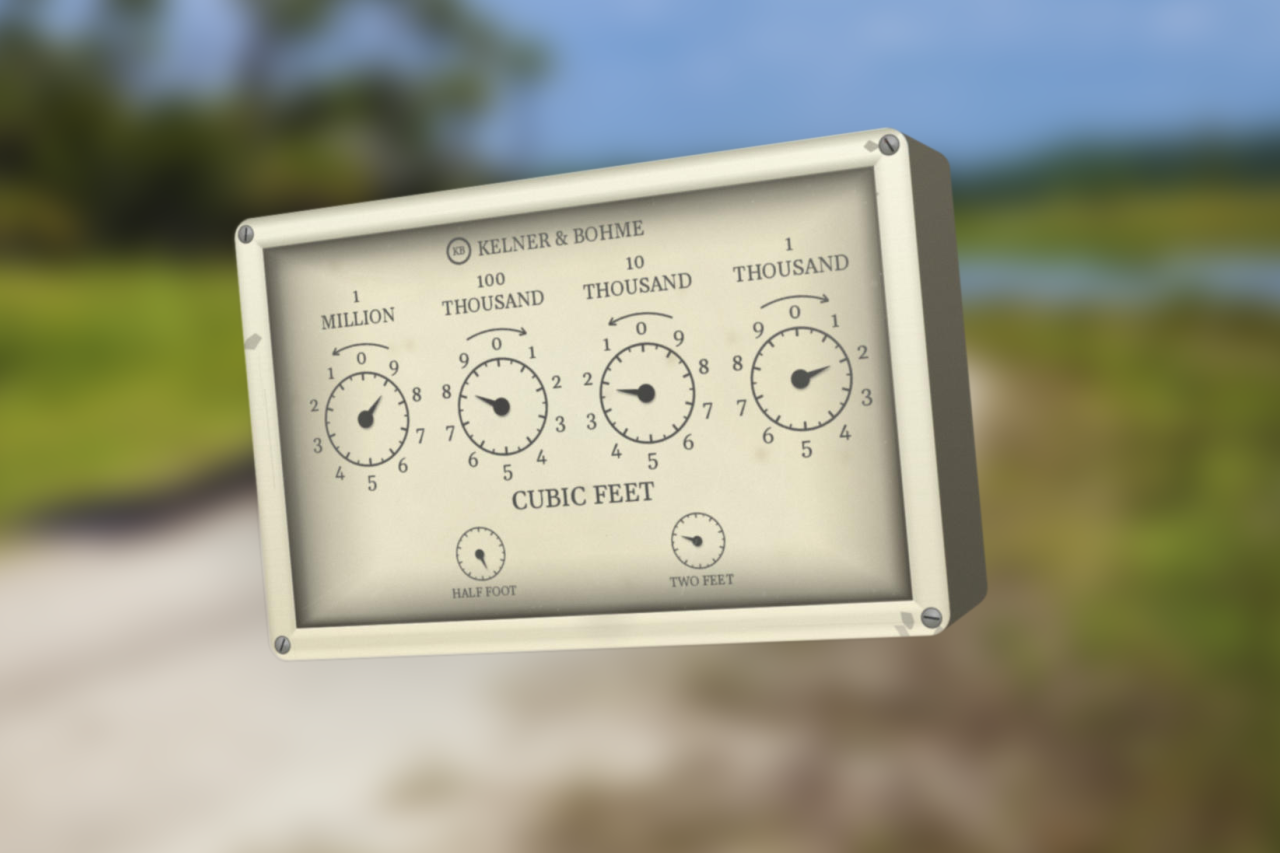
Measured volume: ft³ 882200
